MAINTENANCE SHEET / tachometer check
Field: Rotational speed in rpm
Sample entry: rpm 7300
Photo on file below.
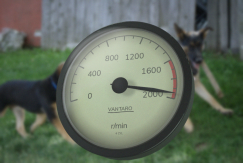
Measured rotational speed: rpm 1950
